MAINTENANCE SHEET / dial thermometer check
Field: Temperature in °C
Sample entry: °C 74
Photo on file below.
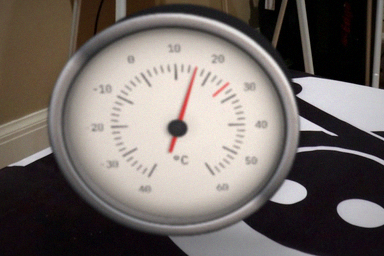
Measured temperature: °C 16
